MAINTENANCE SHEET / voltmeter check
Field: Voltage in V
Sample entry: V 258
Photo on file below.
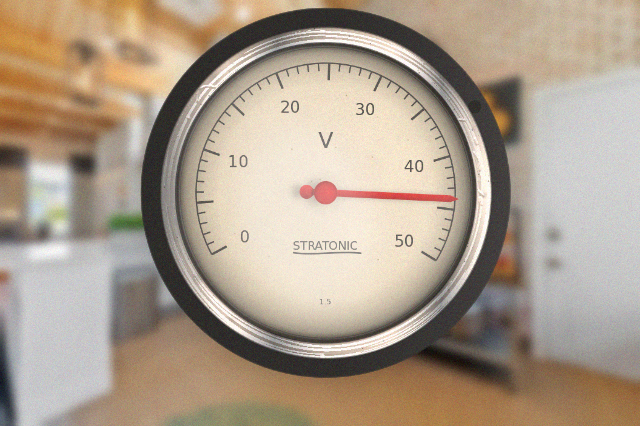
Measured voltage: V 44
